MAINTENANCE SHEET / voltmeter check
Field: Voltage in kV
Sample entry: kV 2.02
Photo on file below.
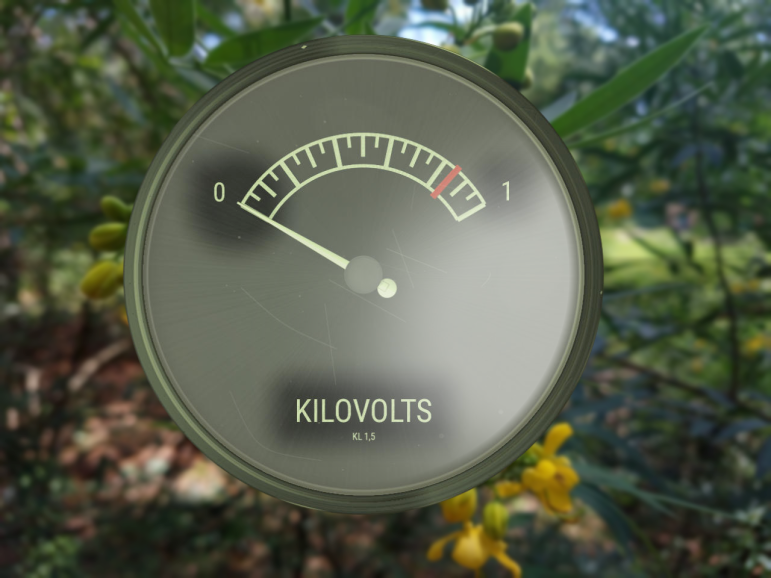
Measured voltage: kV 0
